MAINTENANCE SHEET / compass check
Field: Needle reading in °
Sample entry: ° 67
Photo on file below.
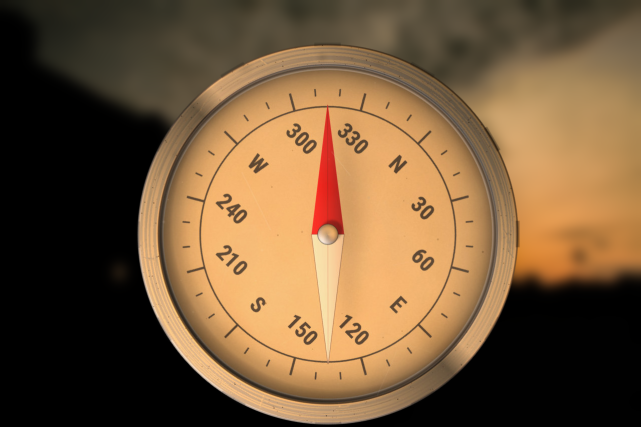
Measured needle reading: ° 315
